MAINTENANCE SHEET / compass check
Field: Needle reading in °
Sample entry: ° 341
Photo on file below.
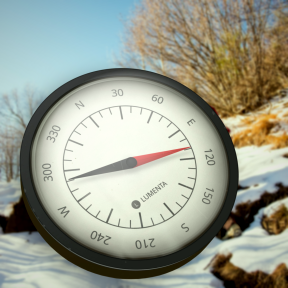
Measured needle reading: ° 110
